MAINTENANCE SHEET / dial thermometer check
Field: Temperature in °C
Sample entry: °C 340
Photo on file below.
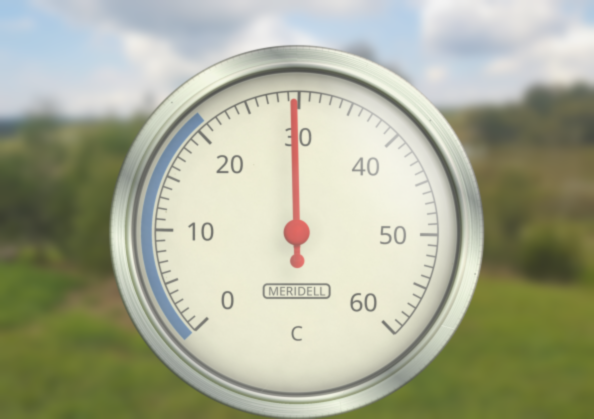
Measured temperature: °C 29.5
